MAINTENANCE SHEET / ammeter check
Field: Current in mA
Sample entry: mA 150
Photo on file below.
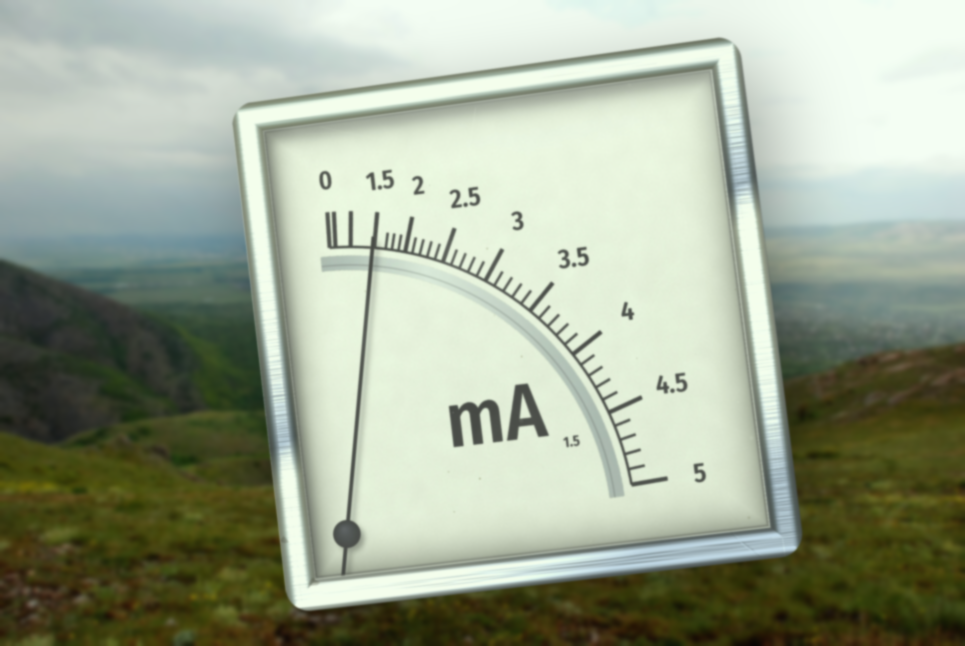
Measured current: mA 1.5
